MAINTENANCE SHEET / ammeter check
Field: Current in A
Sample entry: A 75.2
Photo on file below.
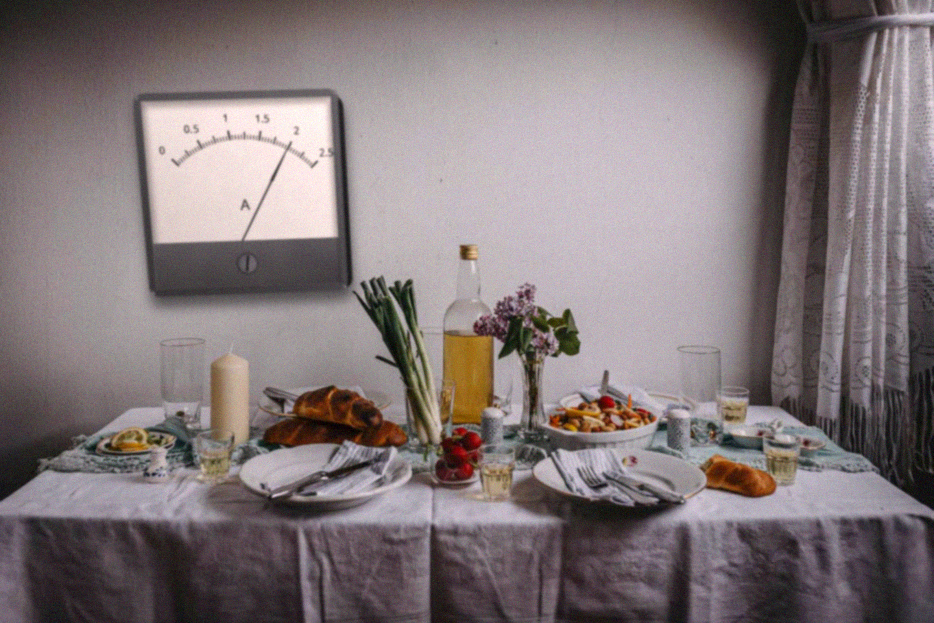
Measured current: A 2
